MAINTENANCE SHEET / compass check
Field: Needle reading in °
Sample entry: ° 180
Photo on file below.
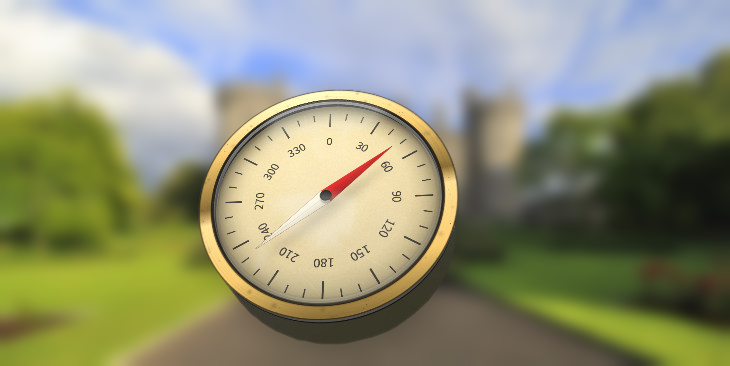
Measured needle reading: ° 50
